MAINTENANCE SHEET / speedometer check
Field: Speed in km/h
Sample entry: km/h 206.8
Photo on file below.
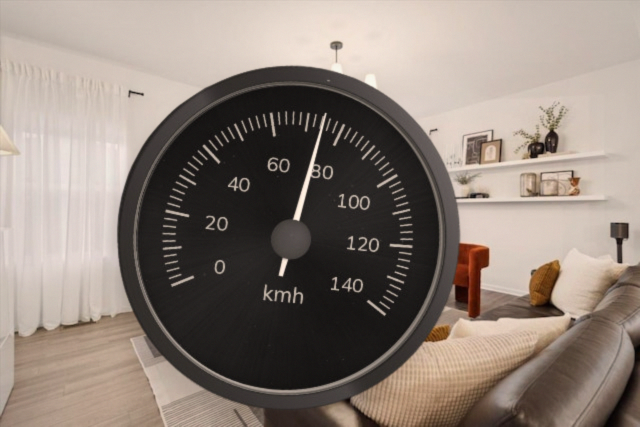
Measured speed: km/h 74
